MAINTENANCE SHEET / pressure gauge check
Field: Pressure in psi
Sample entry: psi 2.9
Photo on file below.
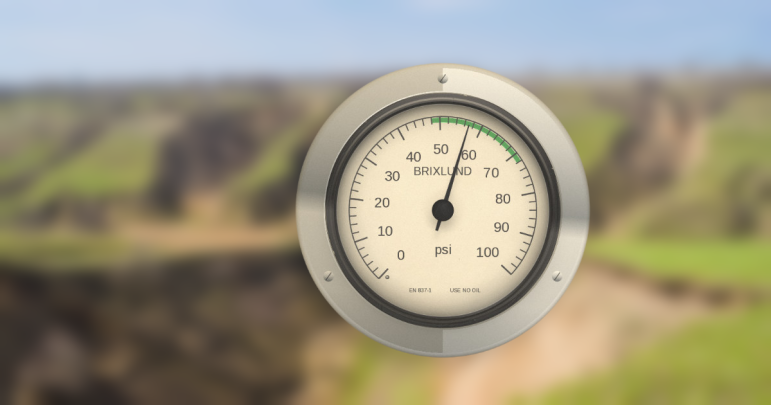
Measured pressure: psi 57
